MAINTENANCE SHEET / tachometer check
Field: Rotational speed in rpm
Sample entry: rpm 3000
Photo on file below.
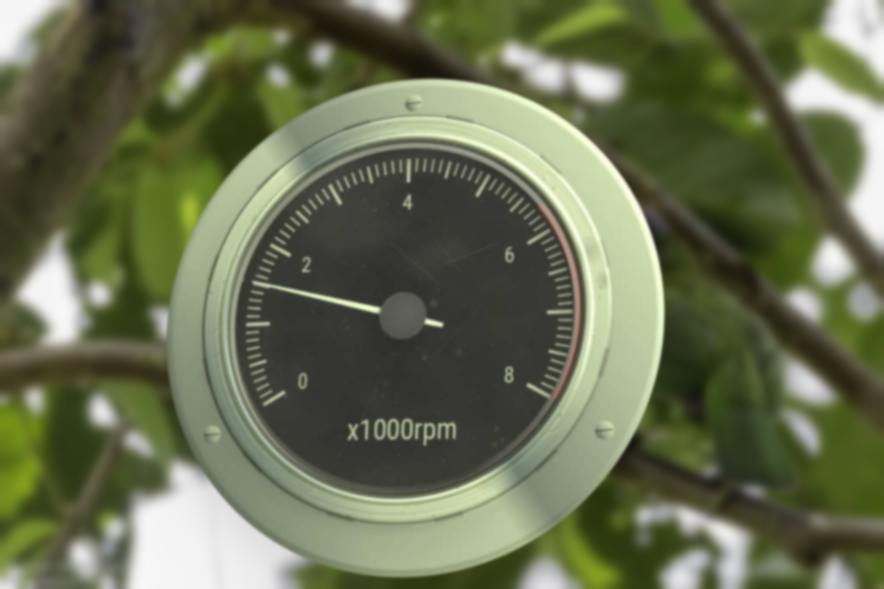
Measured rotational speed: rpm 1500
